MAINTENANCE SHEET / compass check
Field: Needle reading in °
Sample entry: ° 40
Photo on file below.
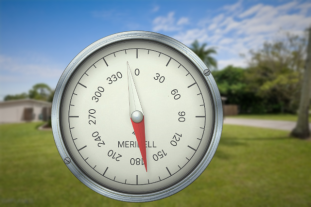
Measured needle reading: ° 170
